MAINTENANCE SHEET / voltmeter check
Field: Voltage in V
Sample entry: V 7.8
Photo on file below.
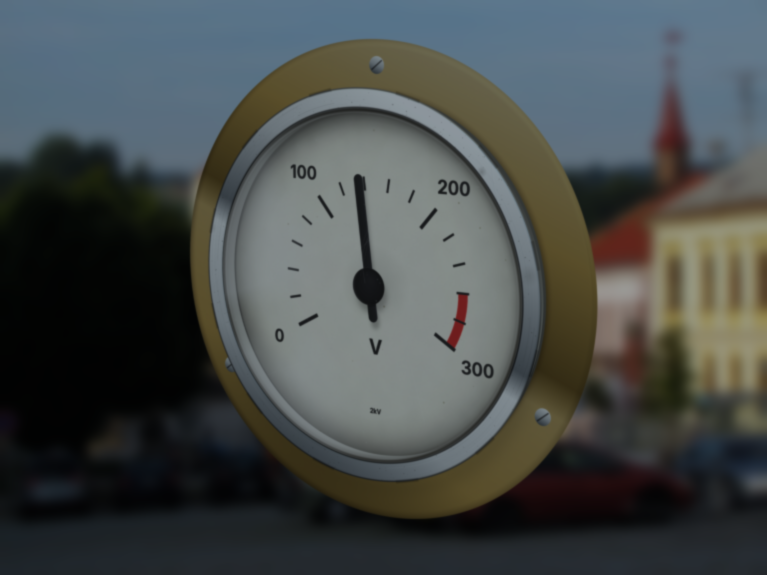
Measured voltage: V 140
